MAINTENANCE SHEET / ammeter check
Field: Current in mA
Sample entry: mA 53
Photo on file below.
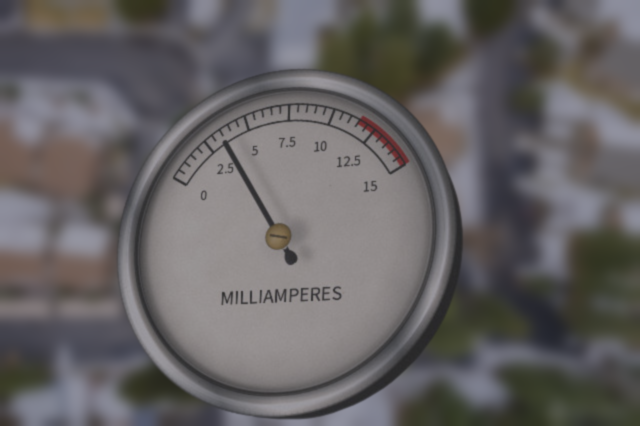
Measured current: mA 3.5
